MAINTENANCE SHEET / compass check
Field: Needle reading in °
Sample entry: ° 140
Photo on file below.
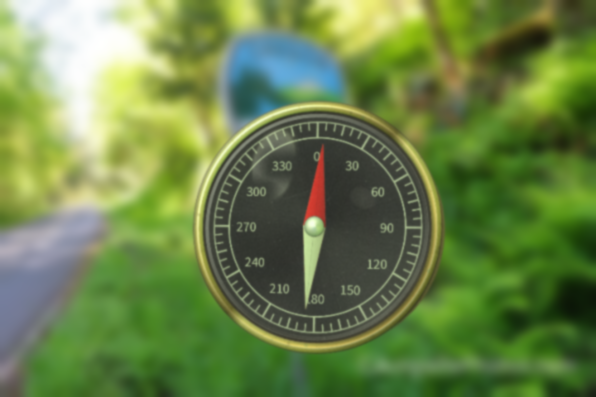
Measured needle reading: ° 5
